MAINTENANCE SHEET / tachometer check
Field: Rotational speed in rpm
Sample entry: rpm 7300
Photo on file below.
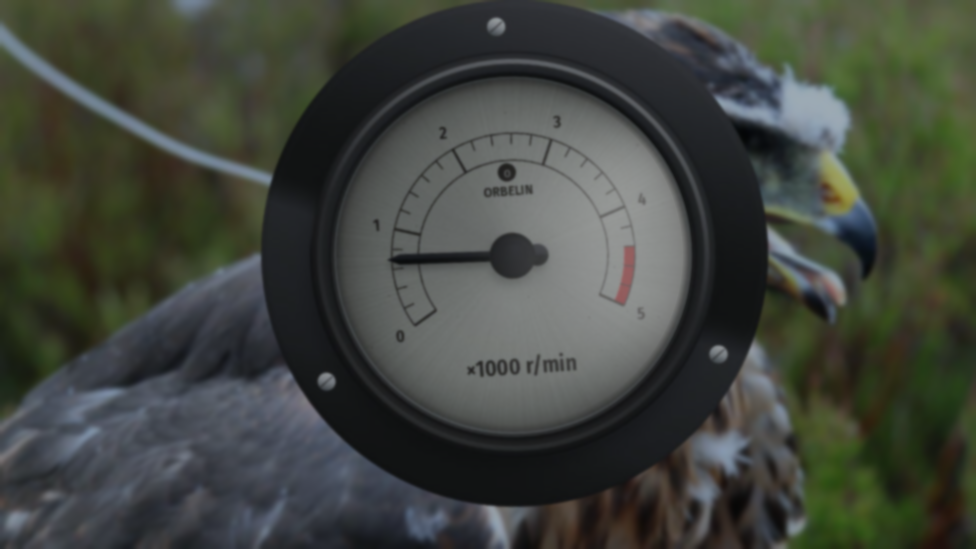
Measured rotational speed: rpm 700
